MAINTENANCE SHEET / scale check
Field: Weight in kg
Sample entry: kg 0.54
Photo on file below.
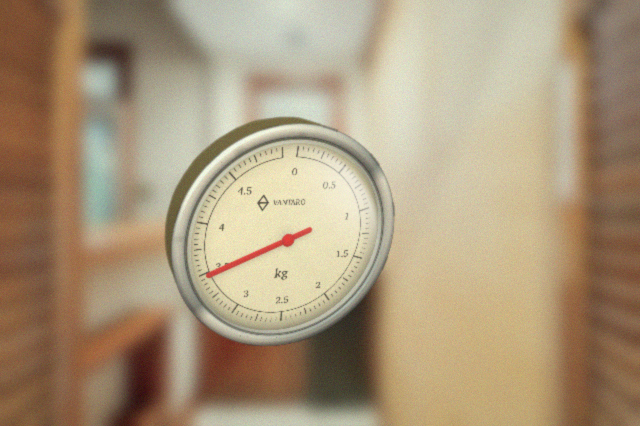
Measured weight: kg 3.5
